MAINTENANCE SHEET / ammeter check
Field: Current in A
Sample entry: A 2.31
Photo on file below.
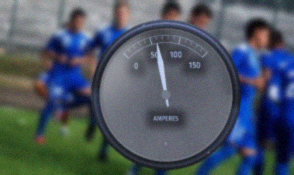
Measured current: A 60
